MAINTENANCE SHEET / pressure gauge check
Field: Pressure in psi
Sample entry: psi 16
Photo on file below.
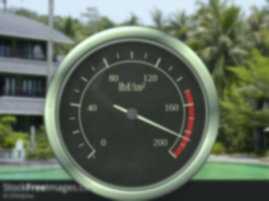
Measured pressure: psi 185
